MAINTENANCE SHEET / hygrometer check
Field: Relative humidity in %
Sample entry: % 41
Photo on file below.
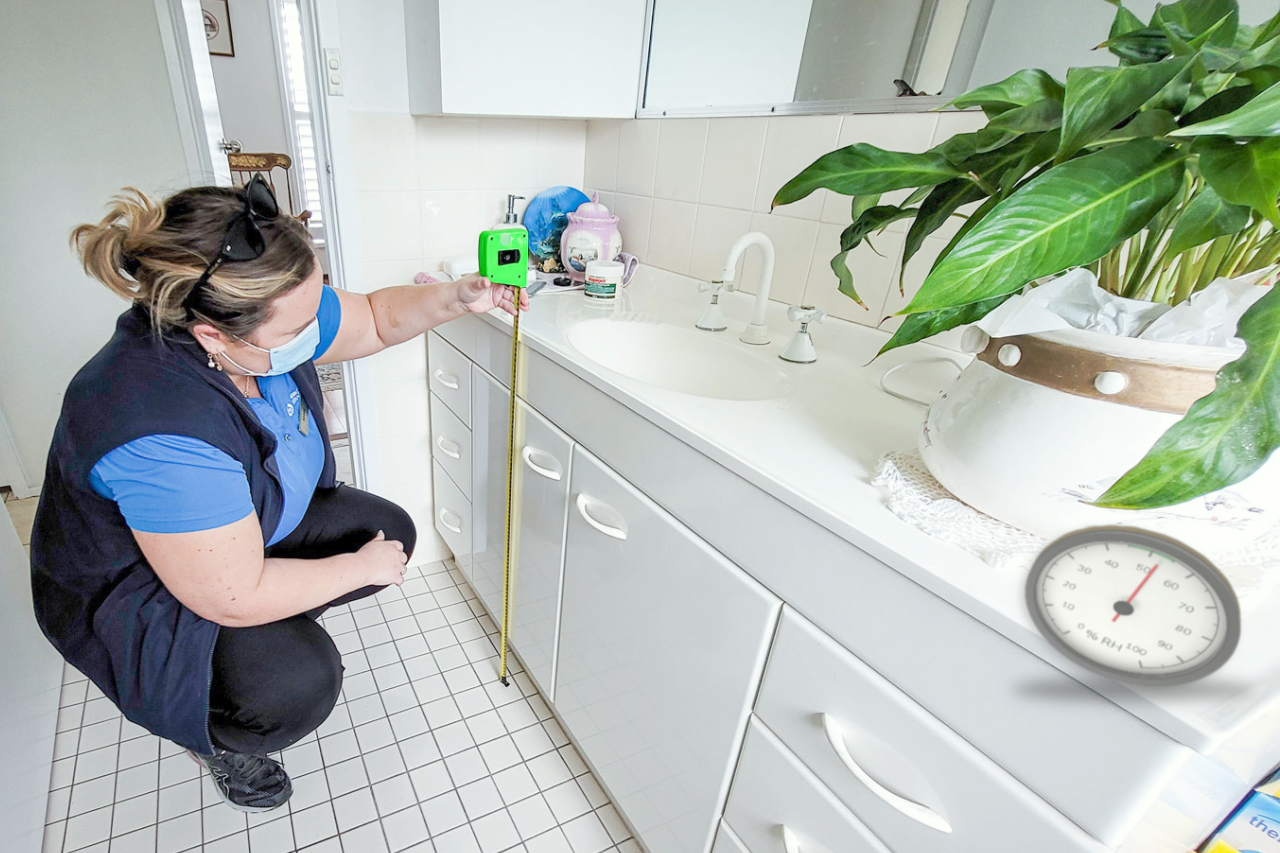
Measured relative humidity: % 52.5
